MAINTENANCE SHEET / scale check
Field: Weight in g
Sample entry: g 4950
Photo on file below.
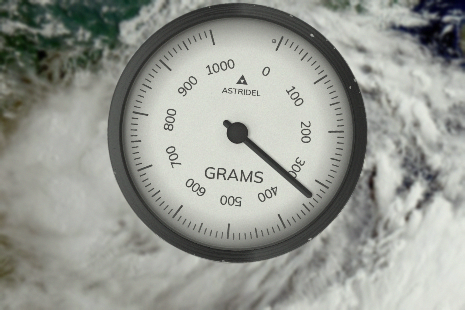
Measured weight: g 330
